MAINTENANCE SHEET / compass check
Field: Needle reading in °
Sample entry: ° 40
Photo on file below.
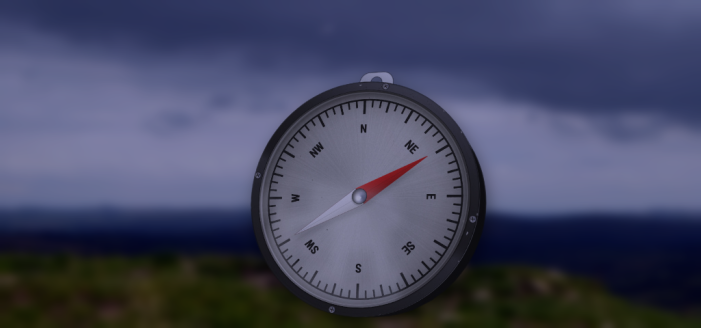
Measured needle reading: ° 60
